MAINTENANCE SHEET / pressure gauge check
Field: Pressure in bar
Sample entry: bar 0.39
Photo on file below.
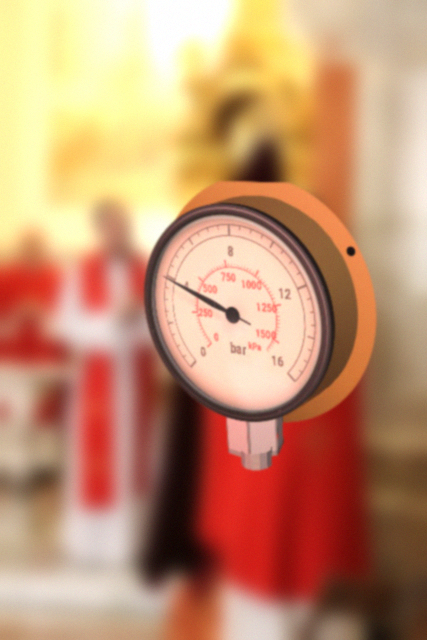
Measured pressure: bar 4
